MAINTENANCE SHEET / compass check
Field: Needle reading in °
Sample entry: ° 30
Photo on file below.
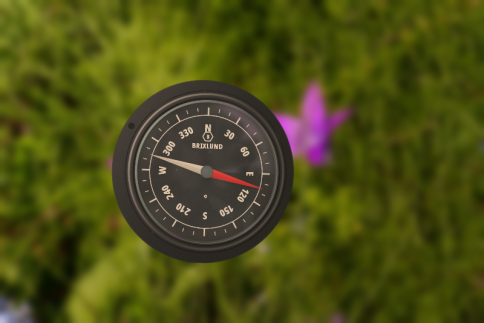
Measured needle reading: ° 105
